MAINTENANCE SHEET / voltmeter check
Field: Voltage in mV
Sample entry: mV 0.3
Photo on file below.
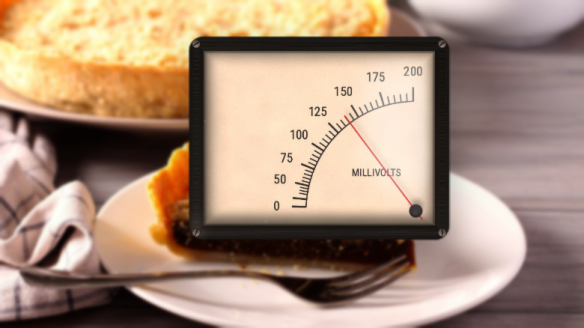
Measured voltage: mV 140
